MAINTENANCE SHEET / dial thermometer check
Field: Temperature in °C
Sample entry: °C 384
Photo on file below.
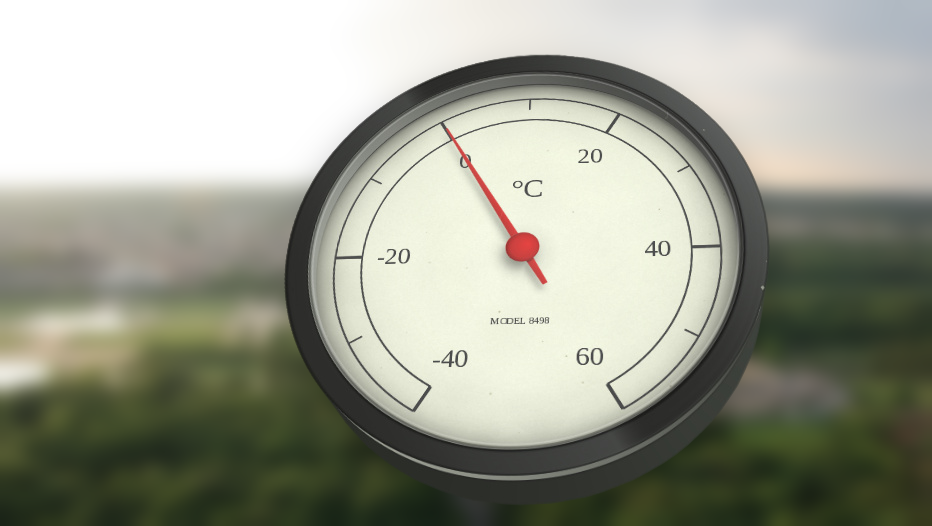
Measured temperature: °C 0
